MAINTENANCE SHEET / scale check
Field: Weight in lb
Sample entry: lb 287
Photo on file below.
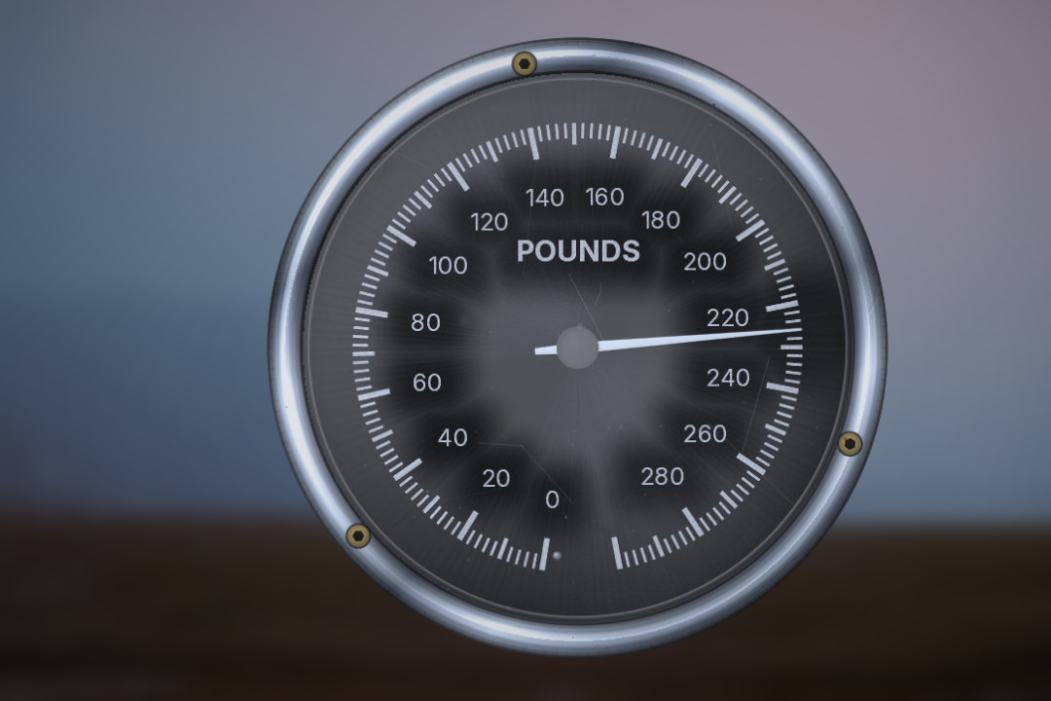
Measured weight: lb 226
